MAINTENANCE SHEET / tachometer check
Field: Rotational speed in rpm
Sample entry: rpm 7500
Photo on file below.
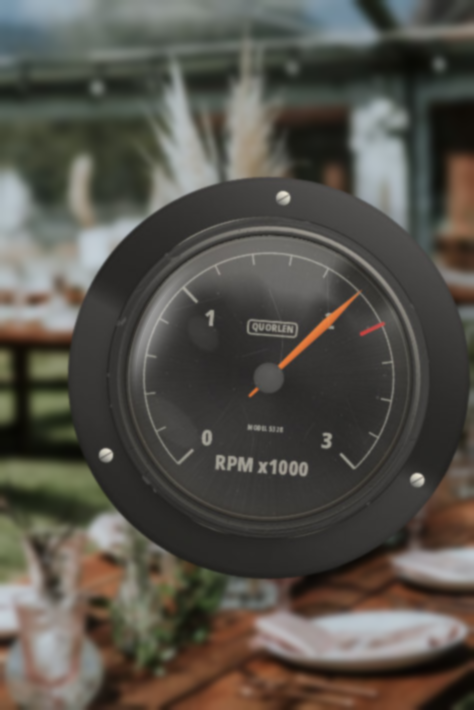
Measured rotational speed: rpm 2000
